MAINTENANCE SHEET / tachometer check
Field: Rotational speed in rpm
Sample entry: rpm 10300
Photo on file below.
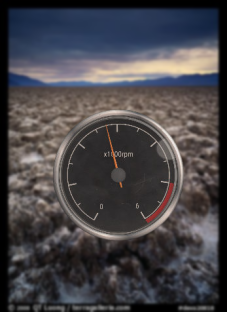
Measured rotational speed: rpm 2750
